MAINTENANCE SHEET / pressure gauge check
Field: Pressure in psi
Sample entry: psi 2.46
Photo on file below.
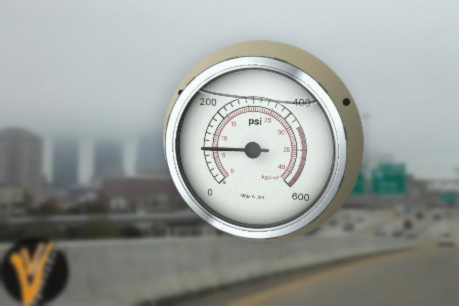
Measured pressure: psi 100
